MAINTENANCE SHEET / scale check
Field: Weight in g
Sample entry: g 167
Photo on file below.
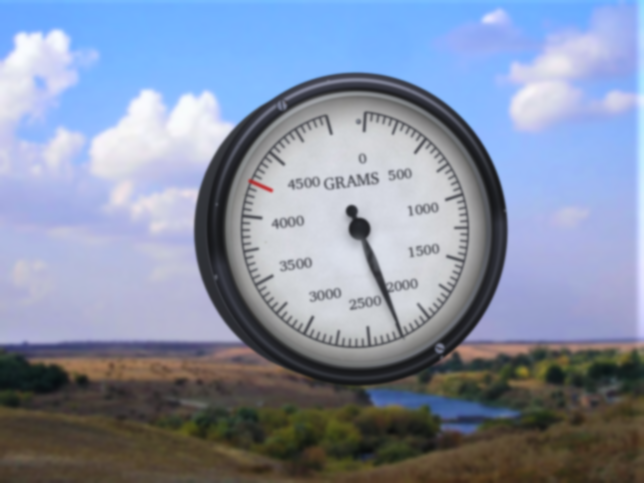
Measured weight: g 2250
